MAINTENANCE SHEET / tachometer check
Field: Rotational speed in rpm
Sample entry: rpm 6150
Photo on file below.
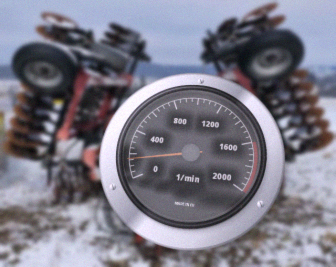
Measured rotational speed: rpm 150
